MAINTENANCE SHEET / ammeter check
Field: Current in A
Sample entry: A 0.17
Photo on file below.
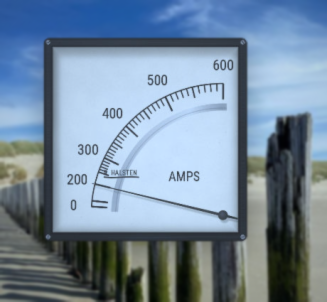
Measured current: A 200
